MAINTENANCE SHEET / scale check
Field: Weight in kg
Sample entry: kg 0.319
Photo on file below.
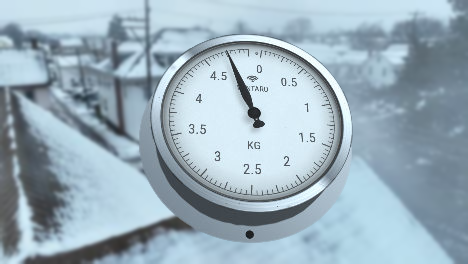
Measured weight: kg 4.75
